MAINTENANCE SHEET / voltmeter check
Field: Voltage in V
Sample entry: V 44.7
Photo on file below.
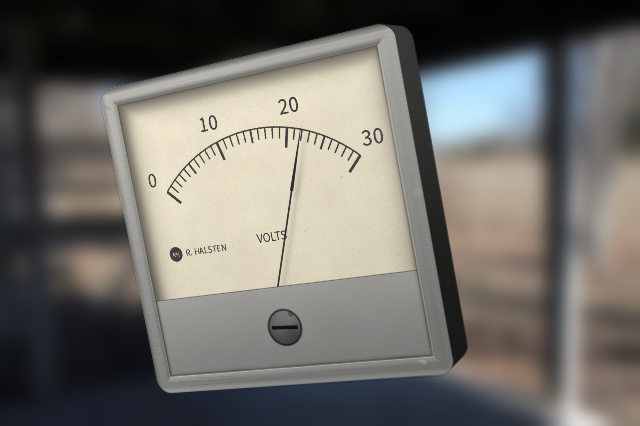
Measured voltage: V 22
